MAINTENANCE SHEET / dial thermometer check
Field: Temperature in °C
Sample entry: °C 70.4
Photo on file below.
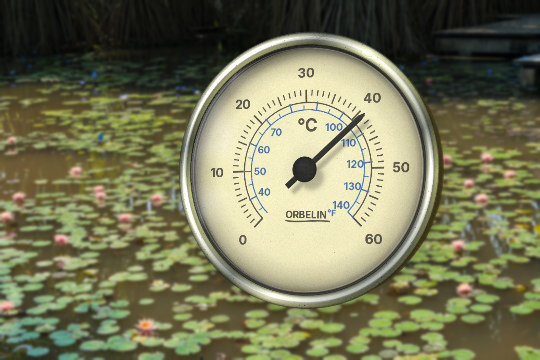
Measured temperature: °C 41
